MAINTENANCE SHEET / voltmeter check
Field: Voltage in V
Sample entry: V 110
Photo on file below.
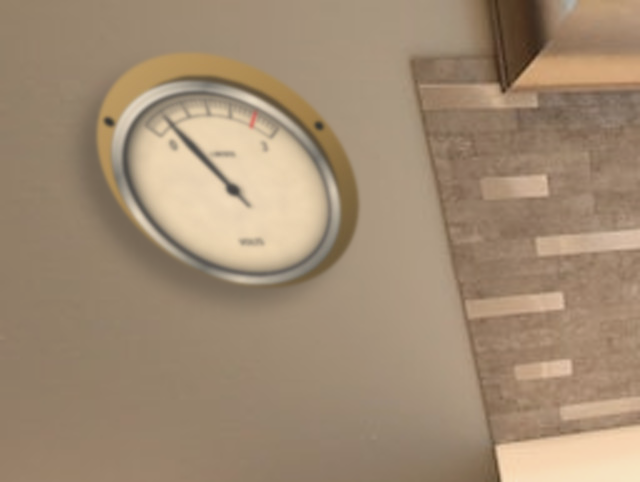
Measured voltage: V 0.5
